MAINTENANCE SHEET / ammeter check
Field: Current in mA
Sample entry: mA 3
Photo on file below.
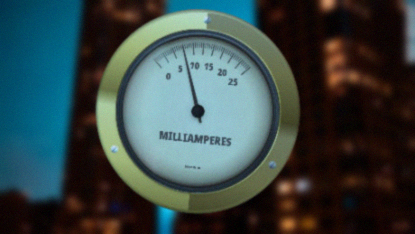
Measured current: mA 7.5
